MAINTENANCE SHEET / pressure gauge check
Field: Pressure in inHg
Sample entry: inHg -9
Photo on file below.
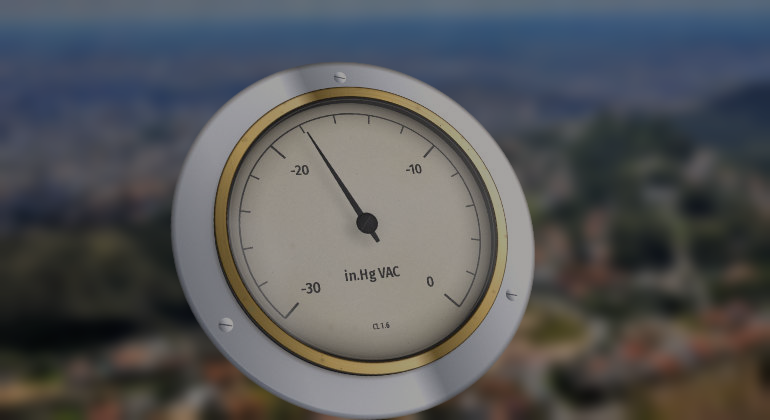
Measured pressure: inHg -18
